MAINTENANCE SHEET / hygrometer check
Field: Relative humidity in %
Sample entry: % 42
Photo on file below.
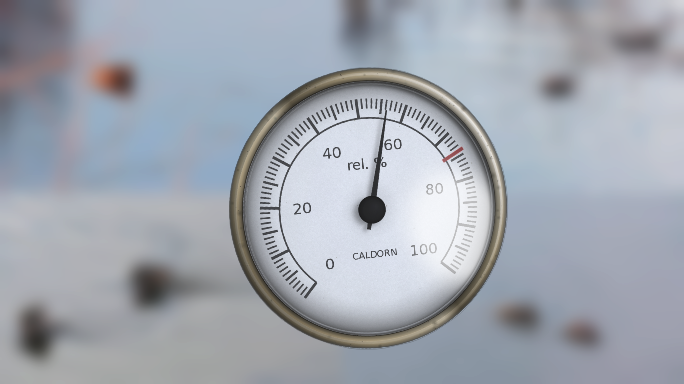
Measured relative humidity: % 56
